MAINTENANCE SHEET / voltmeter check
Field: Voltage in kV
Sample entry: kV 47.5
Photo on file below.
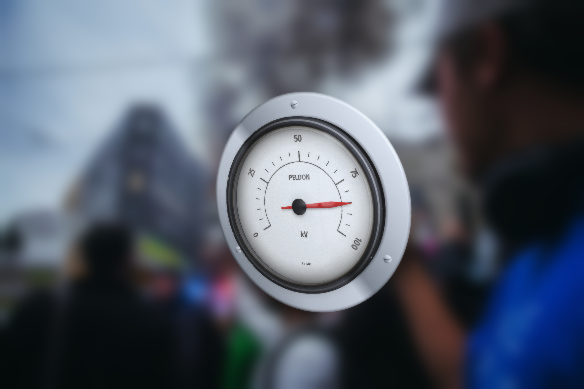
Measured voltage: kV 85
